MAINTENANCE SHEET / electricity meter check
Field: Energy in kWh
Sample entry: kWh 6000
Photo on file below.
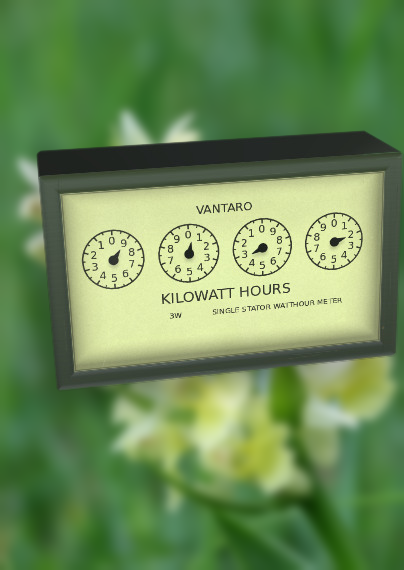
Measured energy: kWh 9032
